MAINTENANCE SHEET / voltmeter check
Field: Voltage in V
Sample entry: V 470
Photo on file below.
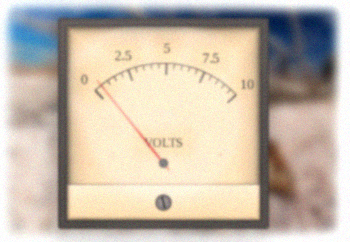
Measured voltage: V 0.5
